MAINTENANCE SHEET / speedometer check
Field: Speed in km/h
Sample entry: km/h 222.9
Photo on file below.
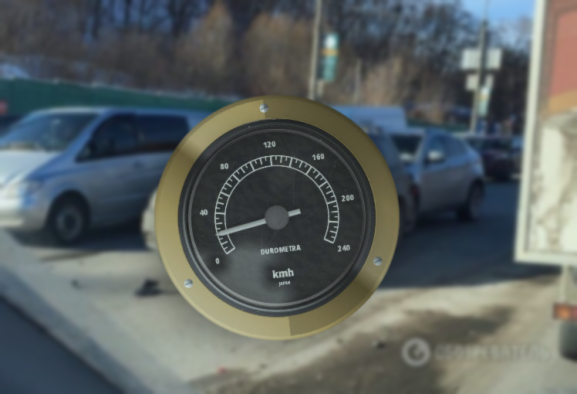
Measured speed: km/h 20
